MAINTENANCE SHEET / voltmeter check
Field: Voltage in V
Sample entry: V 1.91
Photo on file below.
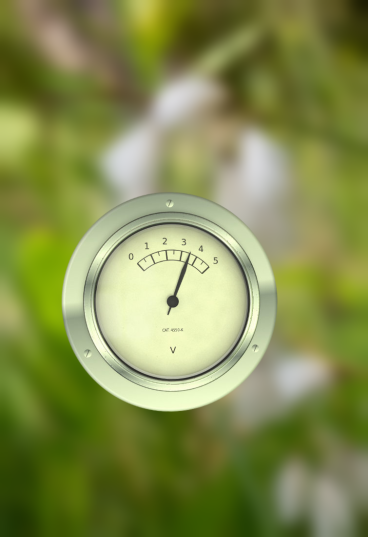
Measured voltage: V 3.5
